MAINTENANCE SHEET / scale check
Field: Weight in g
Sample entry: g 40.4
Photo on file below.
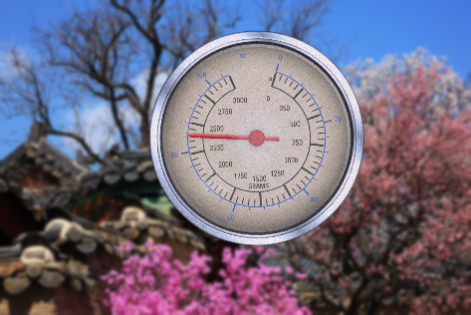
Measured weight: g 2400
